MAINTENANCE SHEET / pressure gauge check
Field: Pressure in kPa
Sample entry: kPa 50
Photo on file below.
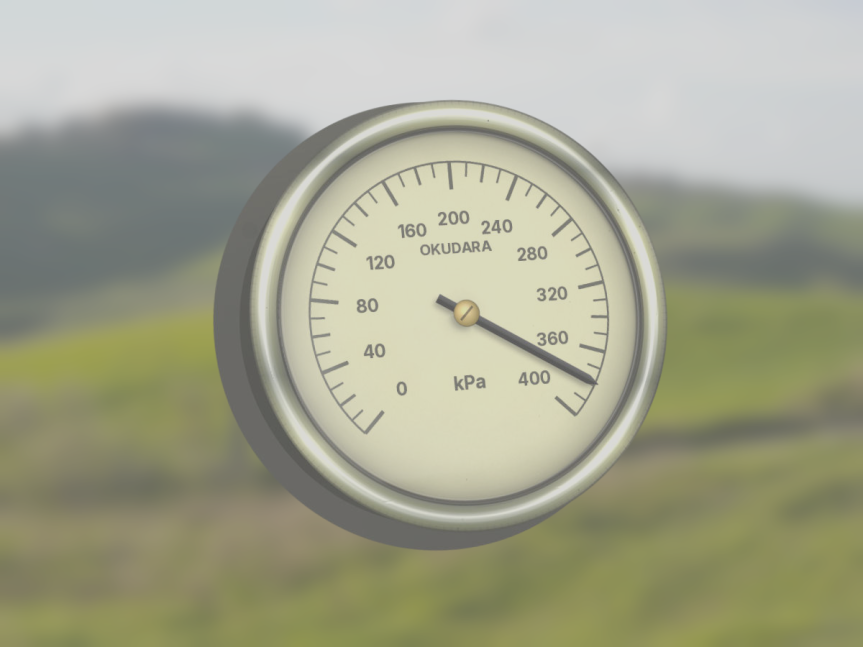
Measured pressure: kPa 380
